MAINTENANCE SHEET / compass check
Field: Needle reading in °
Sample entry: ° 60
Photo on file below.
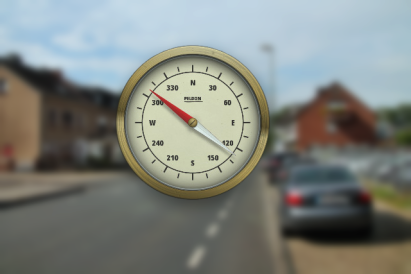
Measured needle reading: ° 307.5
